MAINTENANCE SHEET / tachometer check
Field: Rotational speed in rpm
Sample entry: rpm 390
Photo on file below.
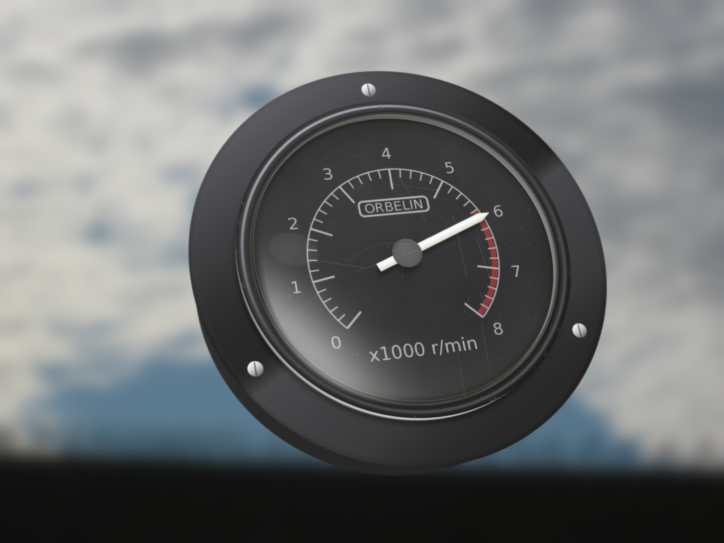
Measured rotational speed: rpm 6000
